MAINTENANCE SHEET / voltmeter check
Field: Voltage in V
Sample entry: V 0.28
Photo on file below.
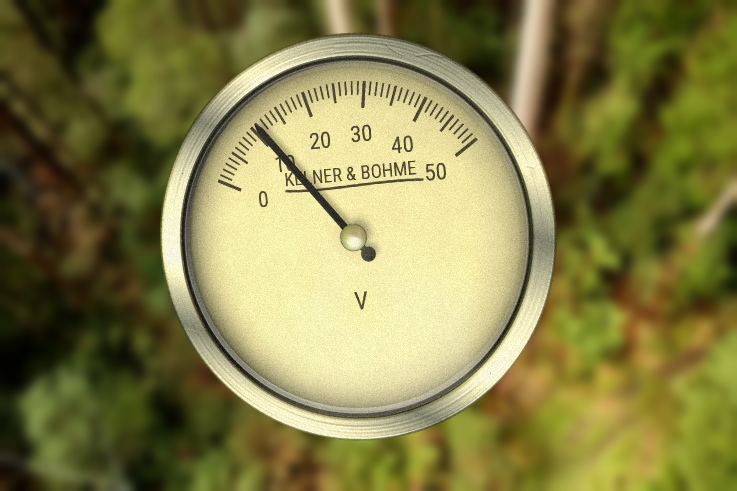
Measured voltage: V 11
